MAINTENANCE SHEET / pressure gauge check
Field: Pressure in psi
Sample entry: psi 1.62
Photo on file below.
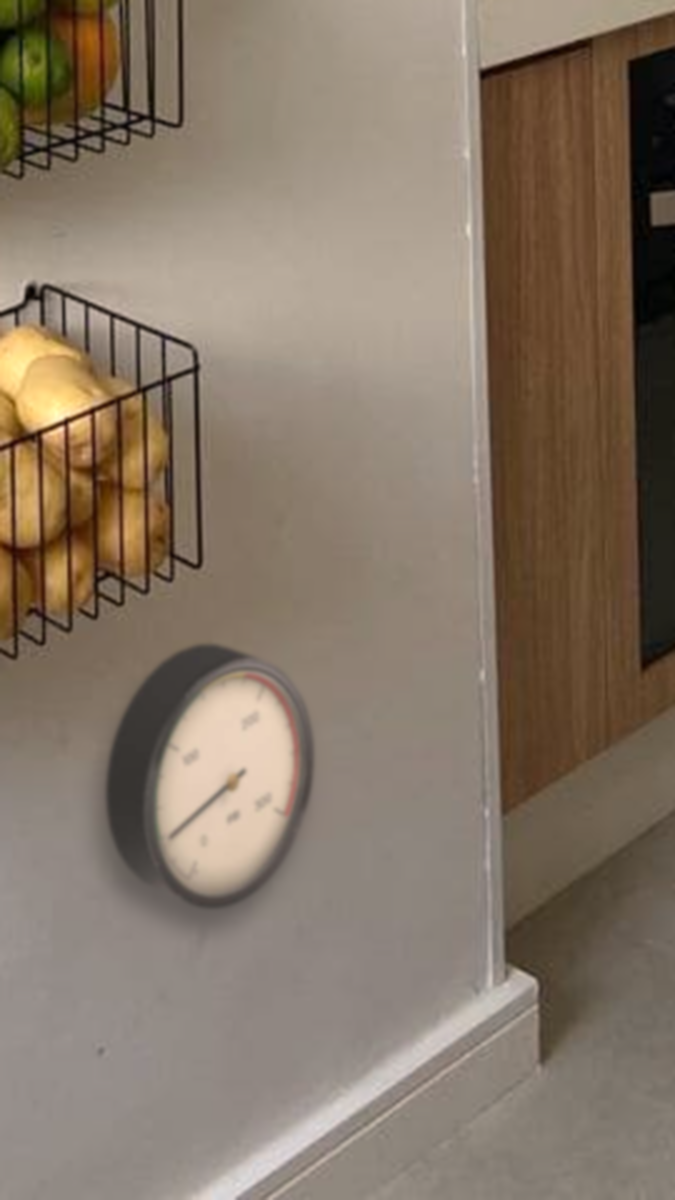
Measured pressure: psi 40
